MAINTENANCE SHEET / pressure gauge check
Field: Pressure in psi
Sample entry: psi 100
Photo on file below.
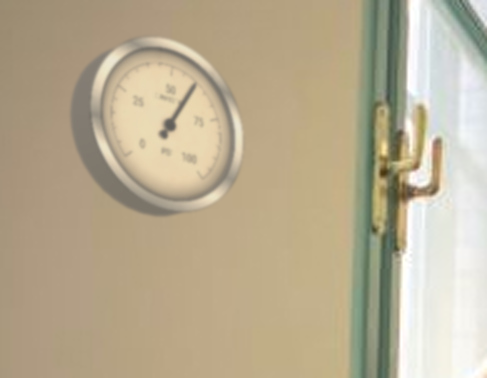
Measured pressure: psi 60
